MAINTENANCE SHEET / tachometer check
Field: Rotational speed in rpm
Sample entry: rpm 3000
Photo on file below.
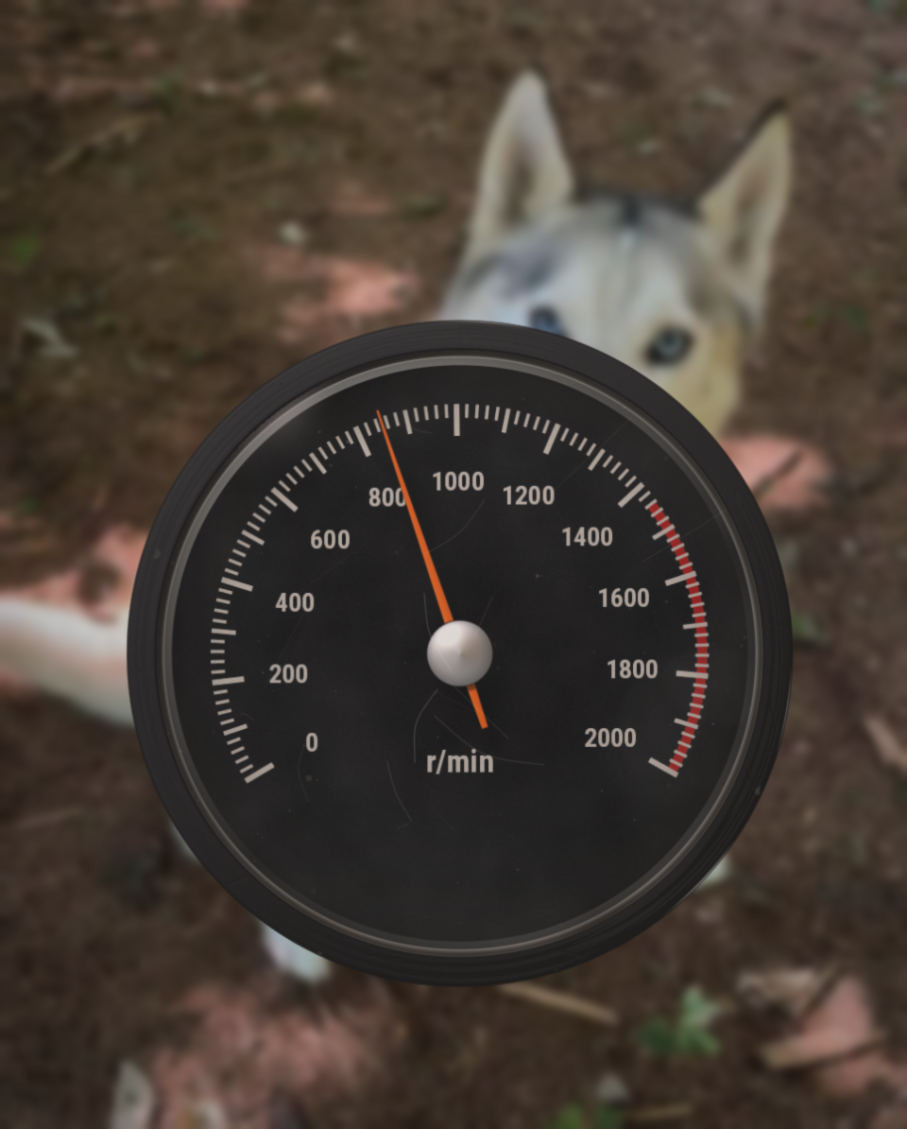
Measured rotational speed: rpm 850
